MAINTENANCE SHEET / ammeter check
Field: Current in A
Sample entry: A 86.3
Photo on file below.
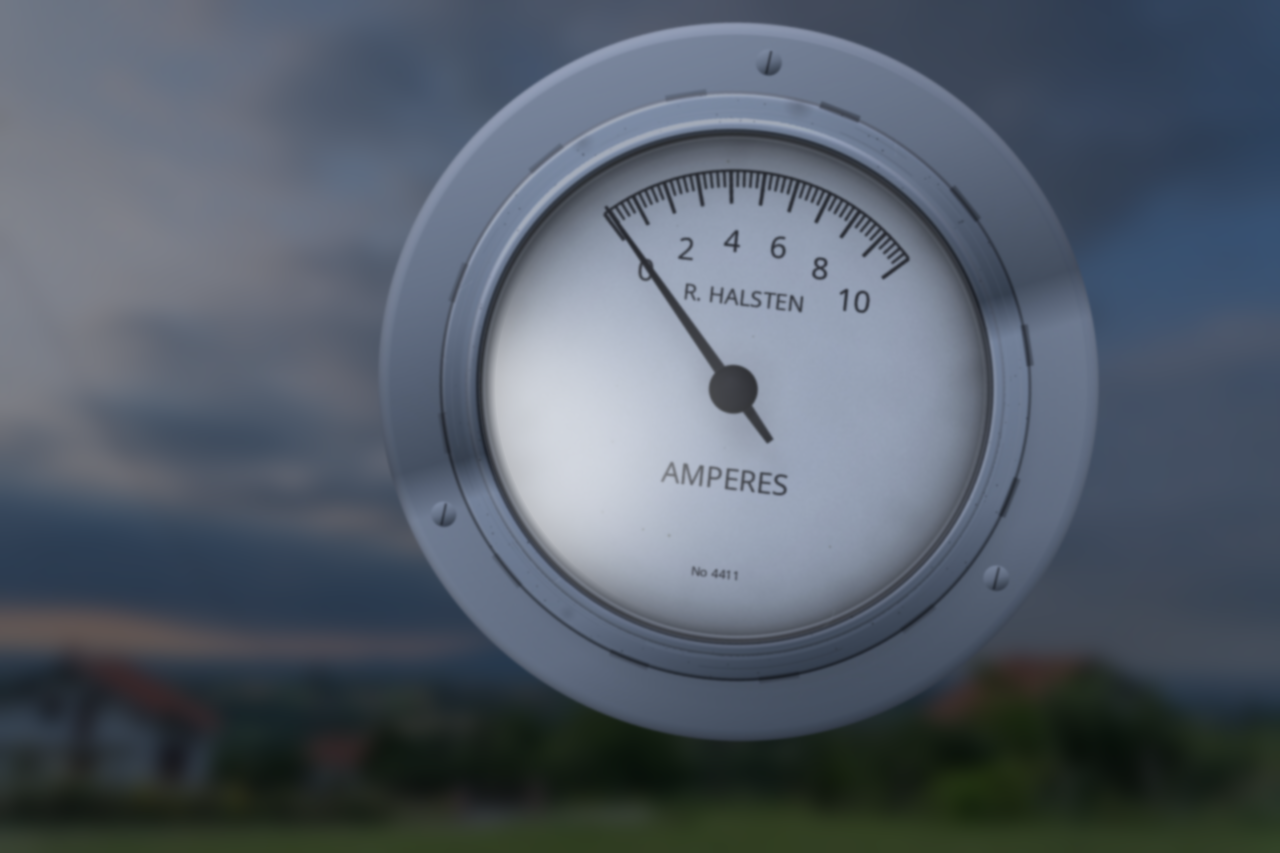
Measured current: A 0.2
